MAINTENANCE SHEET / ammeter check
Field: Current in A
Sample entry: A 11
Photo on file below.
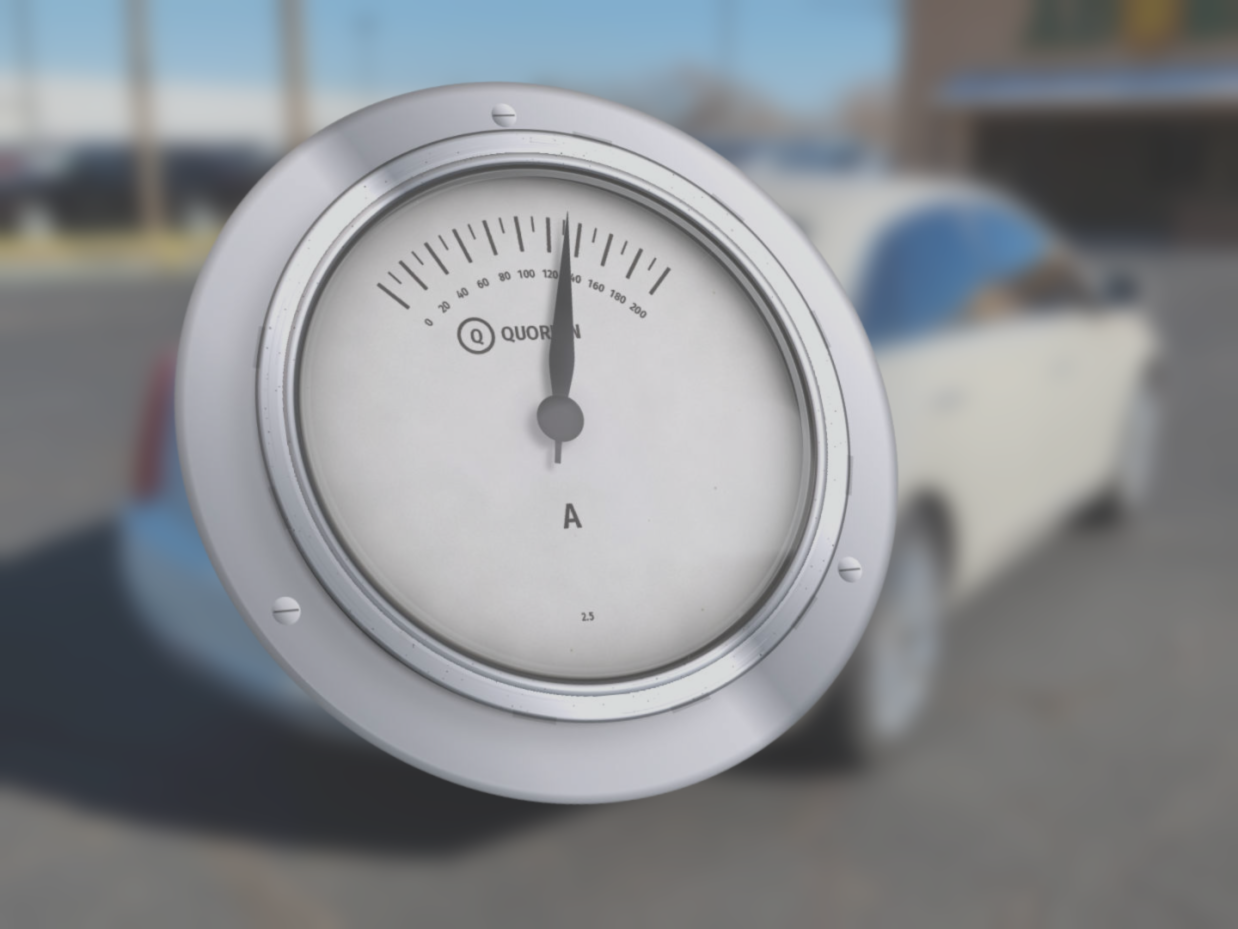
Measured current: A 130
